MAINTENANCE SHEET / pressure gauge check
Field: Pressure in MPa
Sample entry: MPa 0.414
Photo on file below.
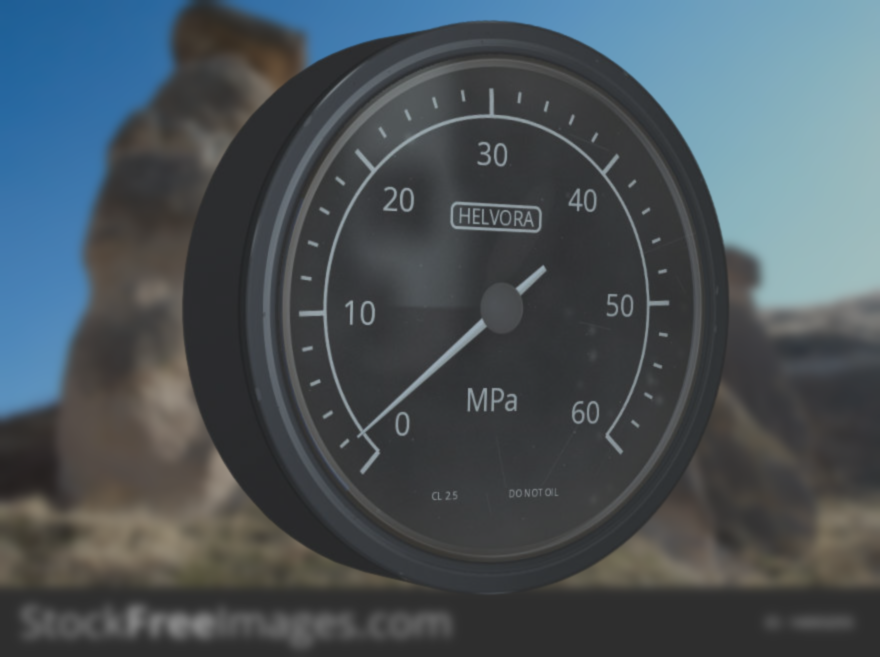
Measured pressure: MPa 2
